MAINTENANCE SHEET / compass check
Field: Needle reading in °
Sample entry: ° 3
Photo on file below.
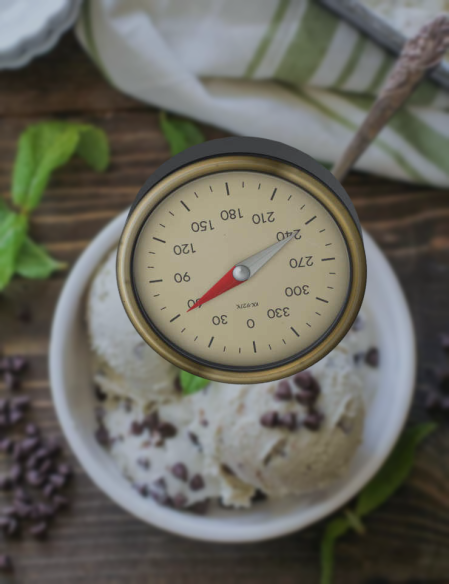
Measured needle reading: ° 60
